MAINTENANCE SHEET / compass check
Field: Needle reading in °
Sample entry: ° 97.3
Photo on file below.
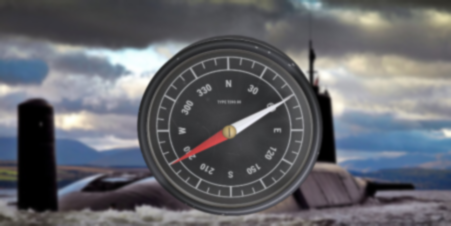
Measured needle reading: ° 240
